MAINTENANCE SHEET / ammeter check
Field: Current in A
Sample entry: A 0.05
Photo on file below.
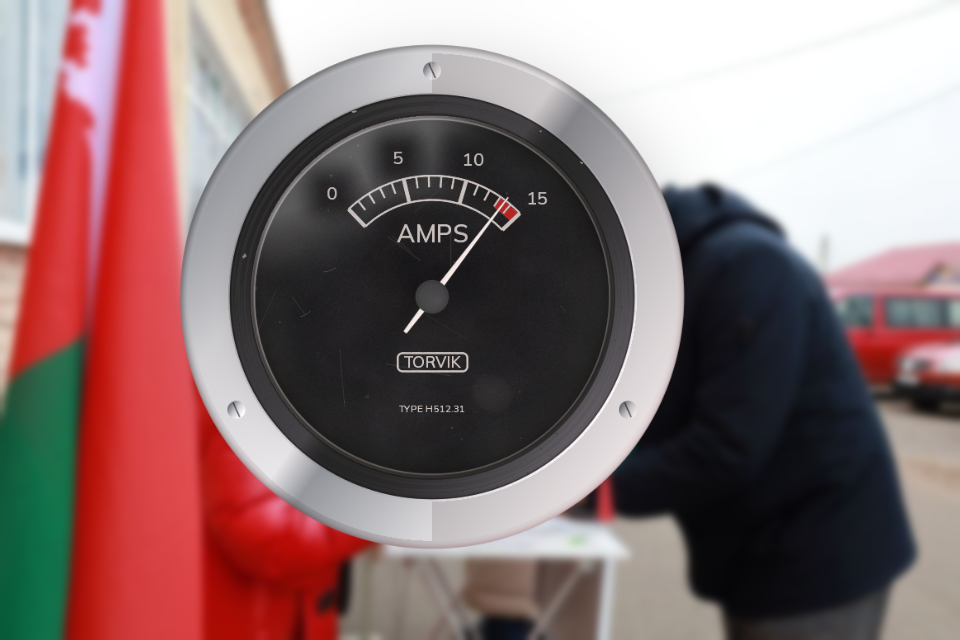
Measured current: A 13.5
